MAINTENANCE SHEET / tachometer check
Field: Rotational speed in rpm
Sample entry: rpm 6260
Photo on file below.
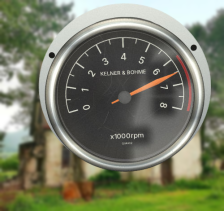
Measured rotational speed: rpm 6500
